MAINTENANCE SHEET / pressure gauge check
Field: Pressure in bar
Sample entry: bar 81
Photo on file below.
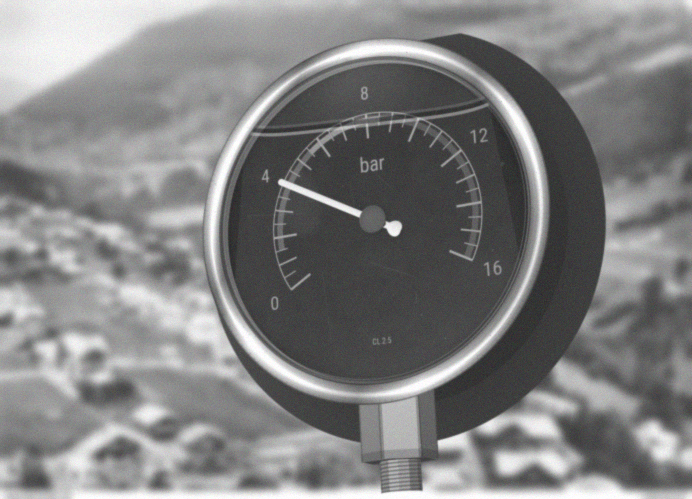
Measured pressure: bar 4
